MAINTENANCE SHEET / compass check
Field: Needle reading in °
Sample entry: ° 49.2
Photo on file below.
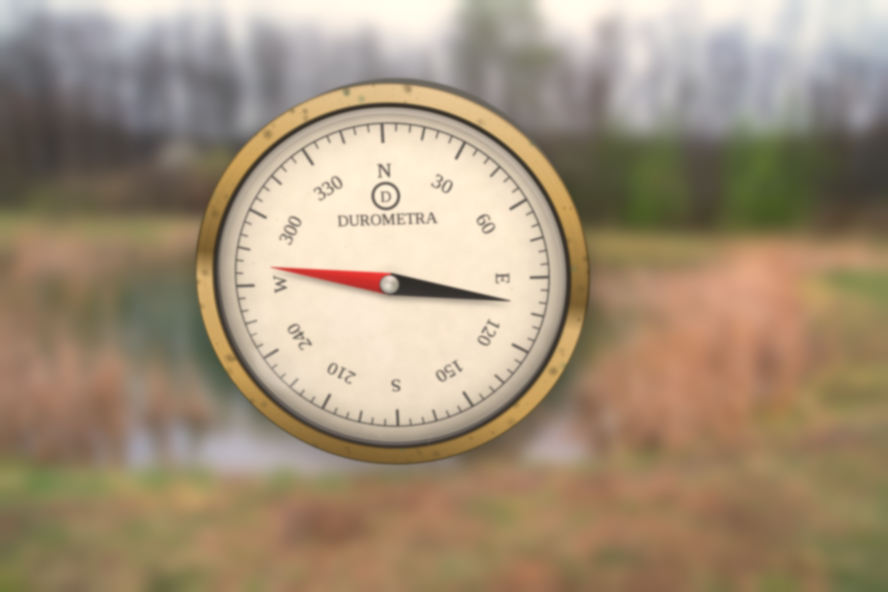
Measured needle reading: ° 280
